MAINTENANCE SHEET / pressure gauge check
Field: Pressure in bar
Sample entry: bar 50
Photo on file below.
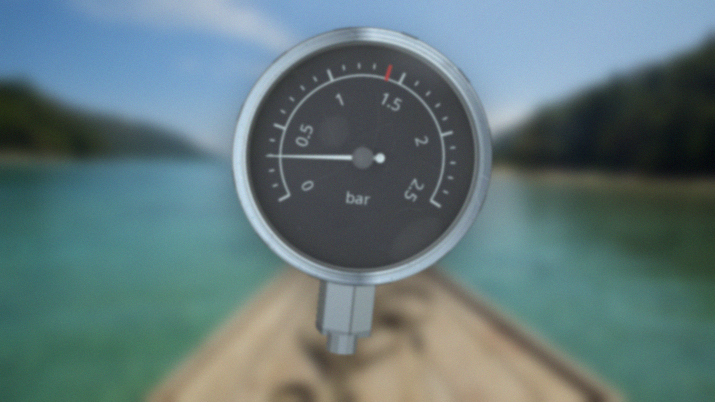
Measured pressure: bar 0.3
